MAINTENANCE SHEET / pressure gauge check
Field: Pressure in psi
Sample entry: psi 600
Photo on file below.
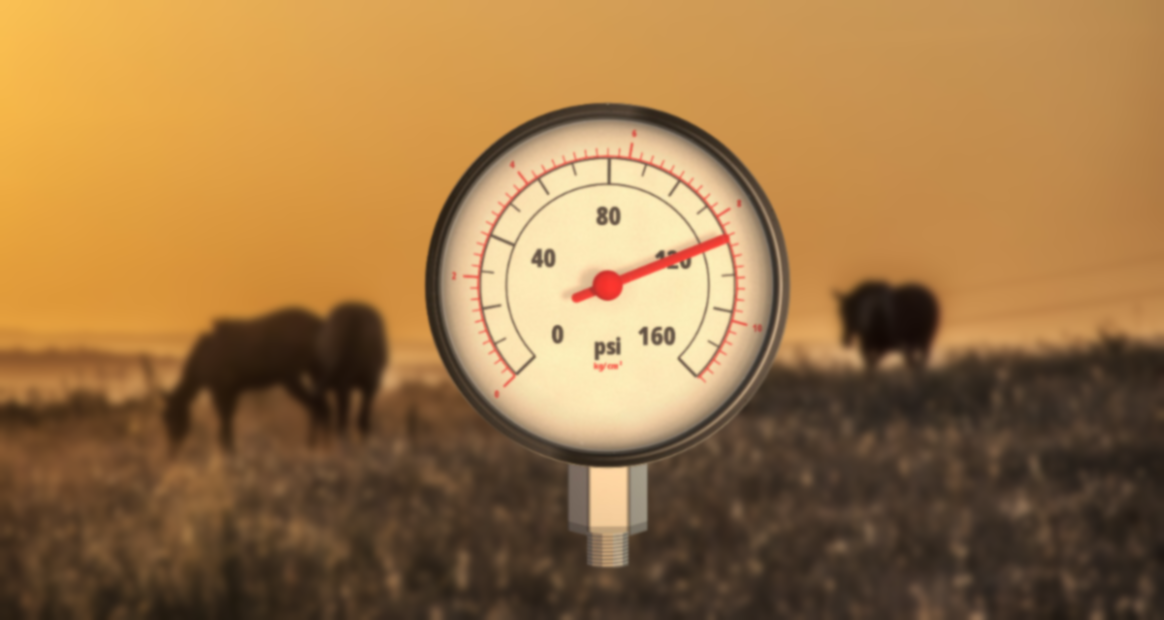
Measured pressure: psi 120
